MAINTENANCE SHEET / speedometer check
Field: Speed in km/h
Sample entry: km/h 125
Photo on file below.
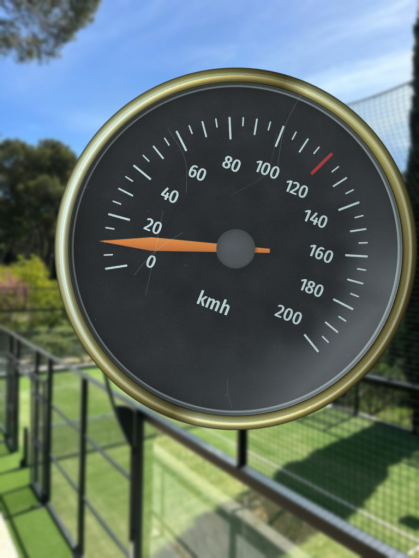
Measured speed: km/h 10
